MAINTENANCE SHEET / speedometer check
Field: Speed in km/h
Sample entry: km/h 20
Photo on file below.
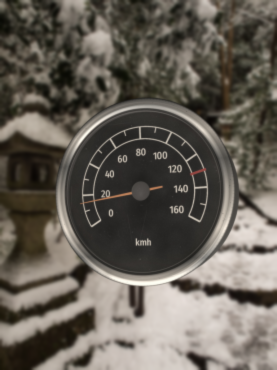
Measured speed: km/h 15
